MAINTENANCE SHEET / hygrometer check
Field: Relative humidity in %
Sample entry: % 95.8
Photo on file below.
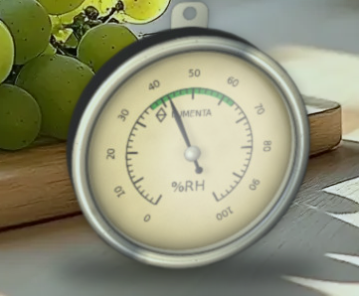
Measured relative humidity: % 42
